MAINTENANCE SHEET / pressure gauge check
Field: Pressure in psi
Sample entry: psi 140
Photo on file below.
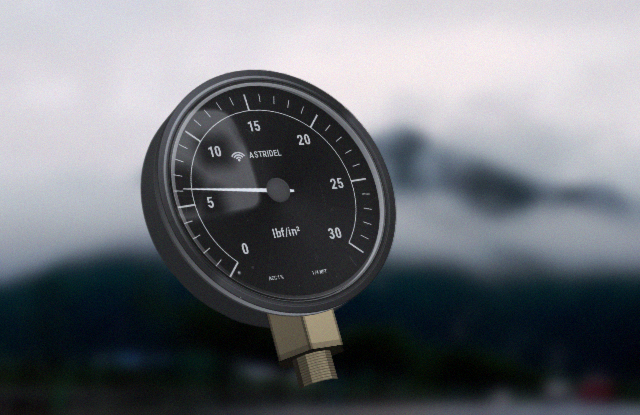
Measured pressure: psi 6
